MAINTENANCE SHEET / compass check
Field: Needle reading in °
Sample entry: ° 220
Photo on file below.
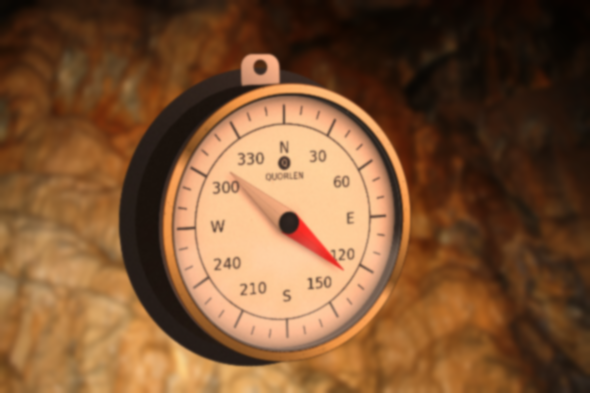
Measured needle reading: ° 130
